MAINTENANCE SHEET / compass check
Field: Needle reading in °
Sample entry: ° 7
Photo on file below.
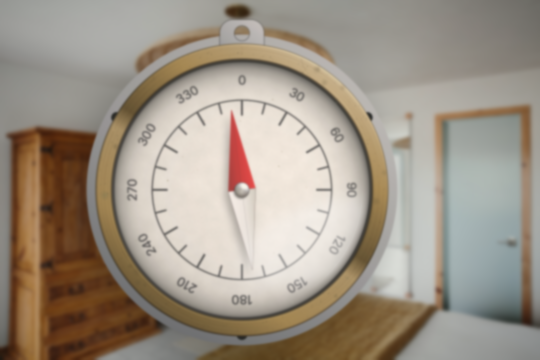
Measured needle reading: ° 352.5
